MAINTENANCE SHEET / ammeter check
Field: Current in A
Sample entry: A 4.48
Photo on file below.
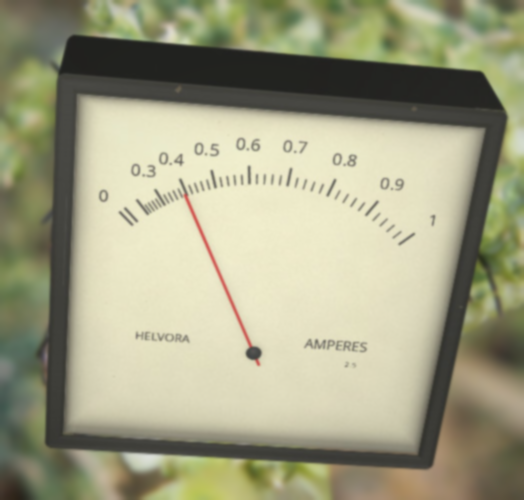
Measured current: A 0.4
